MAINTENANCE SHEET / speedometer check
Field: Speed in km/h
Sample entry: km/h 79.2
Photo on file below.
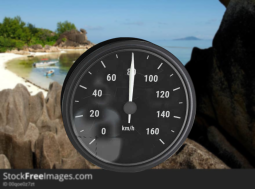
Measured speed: km/h 80
